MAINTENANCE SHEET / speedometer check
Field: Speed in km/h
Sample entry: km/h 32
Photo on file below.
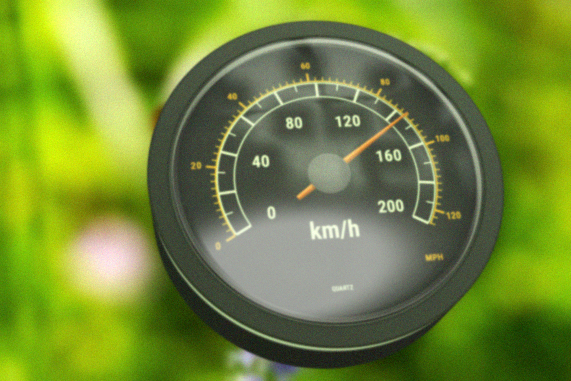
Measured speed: km/h 145
